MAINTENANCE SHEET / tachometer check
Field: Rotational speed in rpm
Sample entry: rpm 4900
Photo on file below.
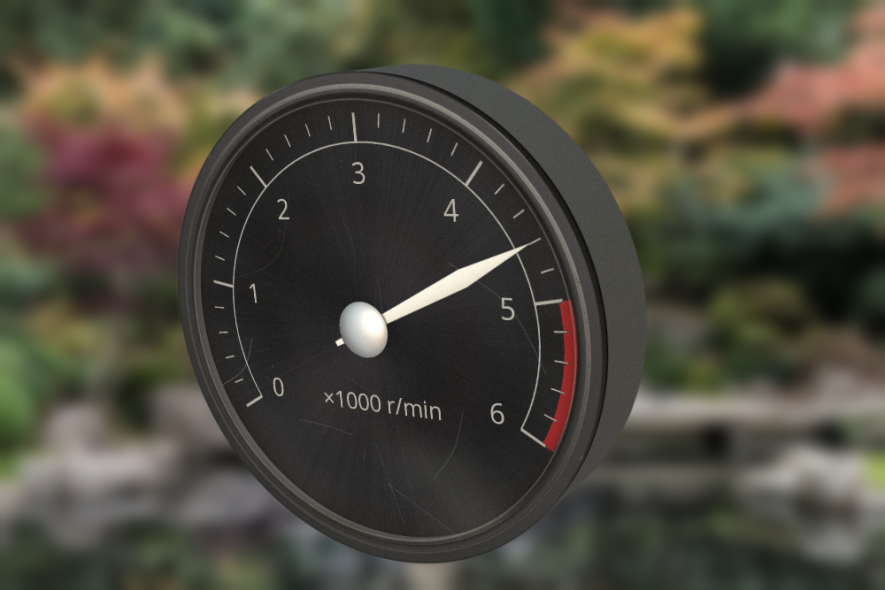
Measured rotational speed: rpm 4600
